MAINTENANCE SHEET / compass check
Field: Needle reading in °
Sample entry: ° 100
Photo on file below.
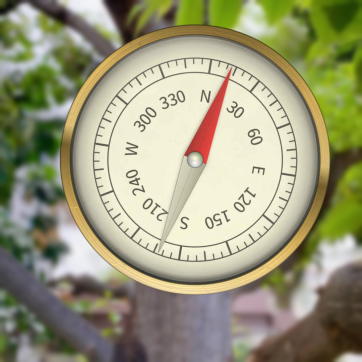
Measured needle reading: ° 12.5
